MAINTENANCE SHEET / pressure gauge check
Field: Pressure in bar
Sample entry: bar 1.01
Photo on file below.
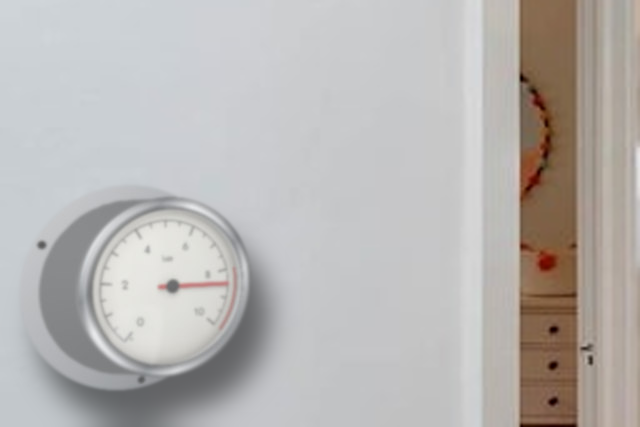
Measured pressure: bar 8.5
